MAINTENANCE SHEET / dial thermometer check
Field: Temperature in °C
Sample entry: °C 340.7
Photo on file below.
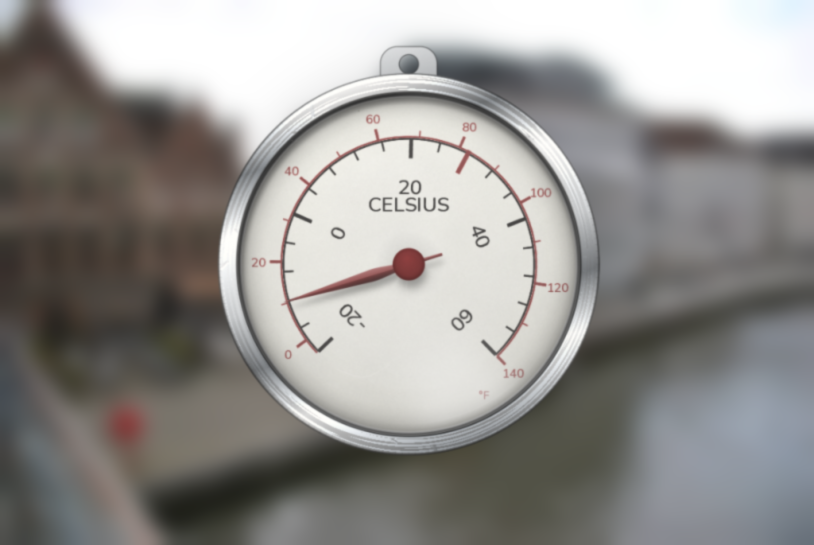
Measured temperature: °C -12
